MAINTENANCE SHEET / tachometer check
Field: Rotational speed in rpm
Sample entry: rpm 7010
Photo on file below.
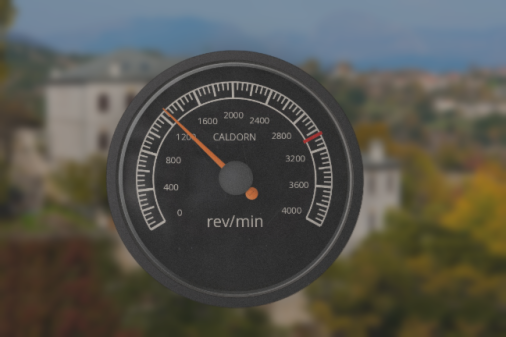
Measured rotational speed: rpm 1250
